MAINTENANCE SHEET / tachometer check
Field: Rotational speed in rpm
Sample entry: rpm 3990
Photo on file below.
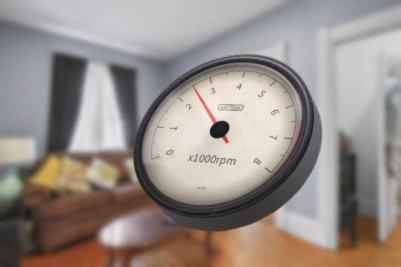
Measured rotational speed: rpm 2500
